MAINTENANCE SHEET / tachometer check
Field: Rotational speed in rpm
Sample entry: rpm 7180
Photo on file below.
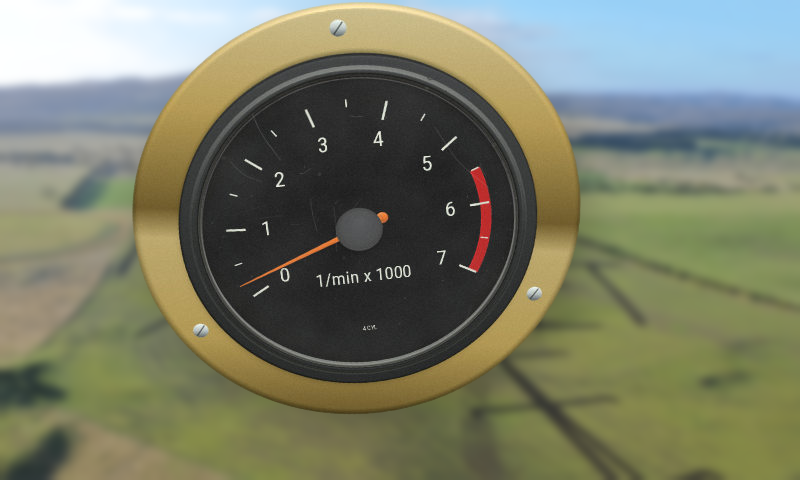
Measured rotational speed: rpm 250
